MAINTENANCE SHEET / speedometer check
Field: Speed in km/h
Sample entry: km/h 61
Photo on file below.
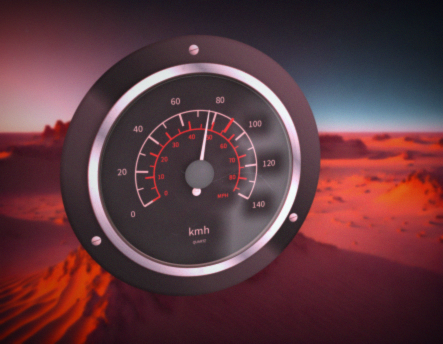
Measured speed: km/h 75
